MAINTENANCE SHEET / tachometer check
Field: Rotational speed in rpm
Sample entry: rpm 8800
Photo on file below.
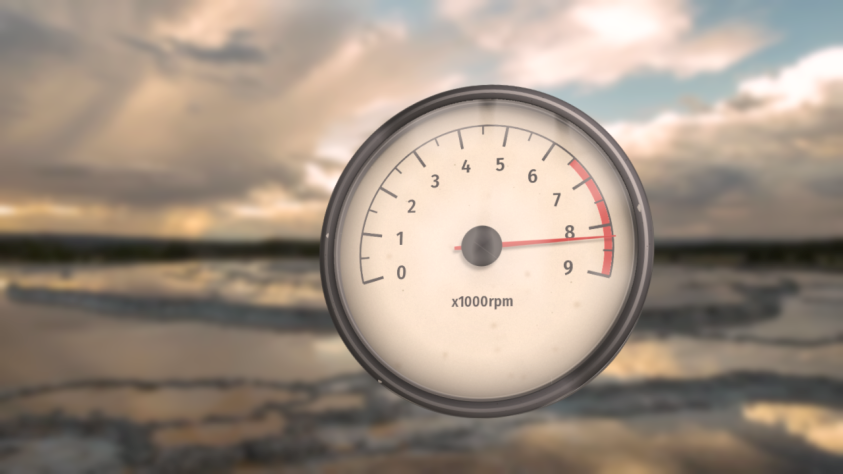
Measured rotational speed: rpm 8250
